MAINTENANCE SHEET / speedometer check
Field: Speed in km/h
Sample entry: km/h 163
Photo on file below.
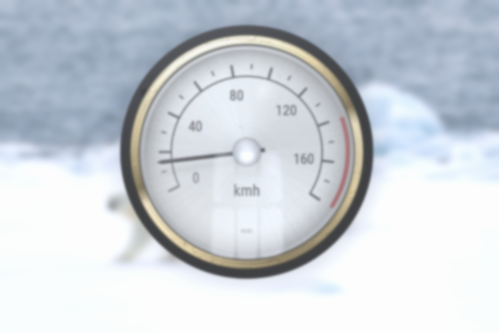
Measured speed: km/h 15
